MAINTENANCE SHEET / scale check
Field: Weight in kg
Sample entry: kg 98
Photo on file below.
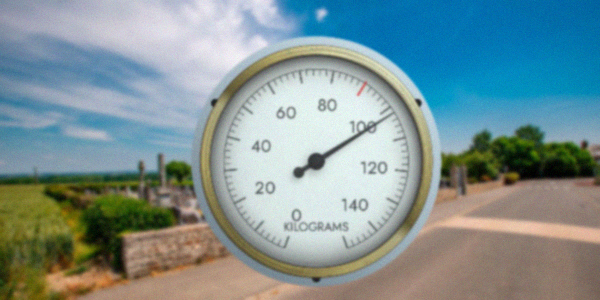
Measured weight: kg 102
